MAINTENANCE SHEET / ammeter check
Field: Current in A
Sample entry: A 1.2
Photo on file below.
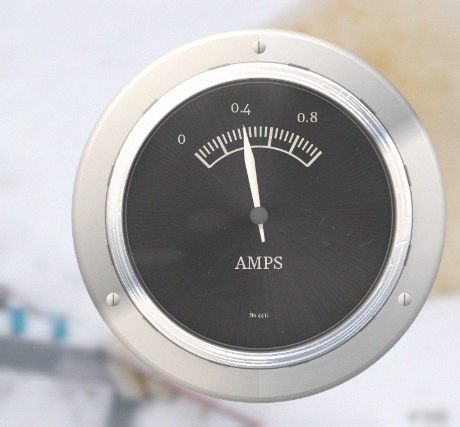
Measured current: A 0.4
